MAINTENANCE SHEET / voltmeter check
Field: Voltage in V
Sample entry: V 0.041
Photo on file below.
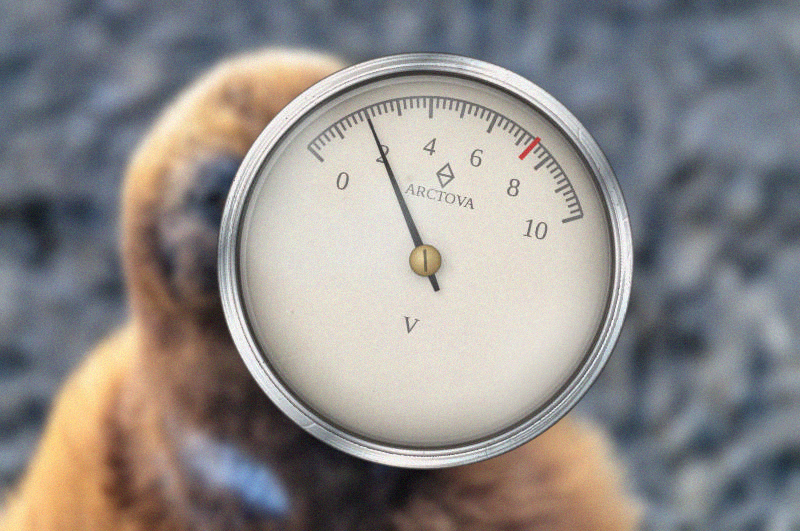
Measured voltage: V 2
